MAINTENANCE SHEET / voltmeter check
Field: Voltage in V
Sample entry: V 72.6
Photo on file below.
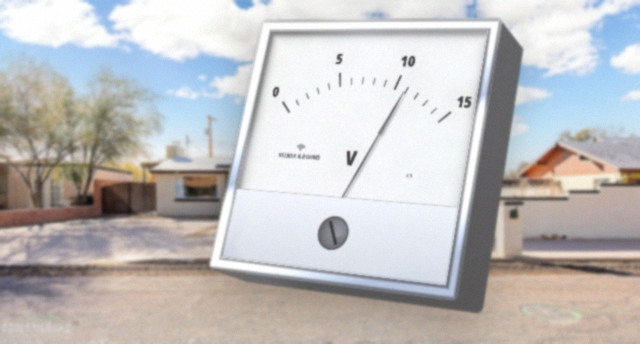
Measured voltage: V 11
